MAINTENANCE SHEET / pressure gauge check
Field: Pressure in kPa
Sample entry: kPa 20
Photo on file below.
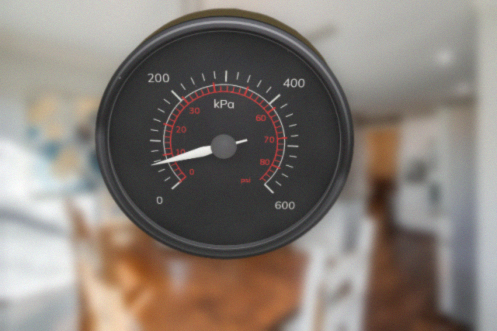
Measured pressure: kPa 60
